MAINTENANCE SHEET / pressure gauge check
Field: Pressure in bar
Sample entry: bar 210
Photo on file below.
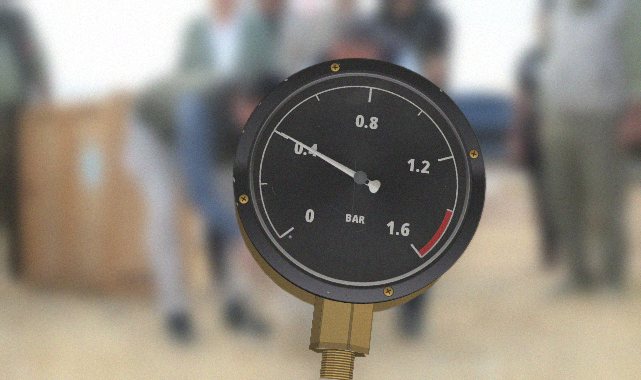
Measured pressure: bar 0.4
